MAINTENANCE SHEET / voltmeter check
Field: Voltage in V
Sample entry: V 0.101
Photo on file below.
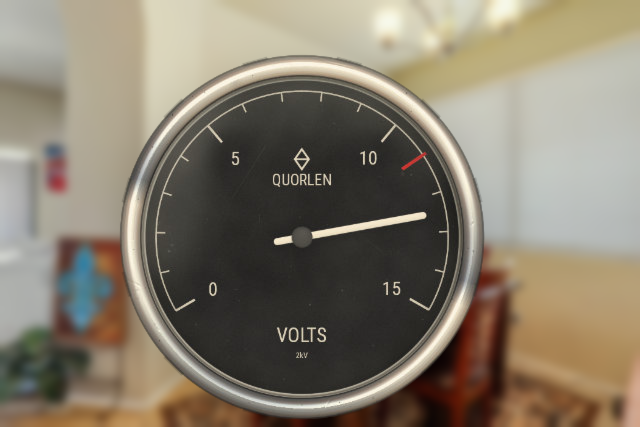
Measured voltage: V 12.5
